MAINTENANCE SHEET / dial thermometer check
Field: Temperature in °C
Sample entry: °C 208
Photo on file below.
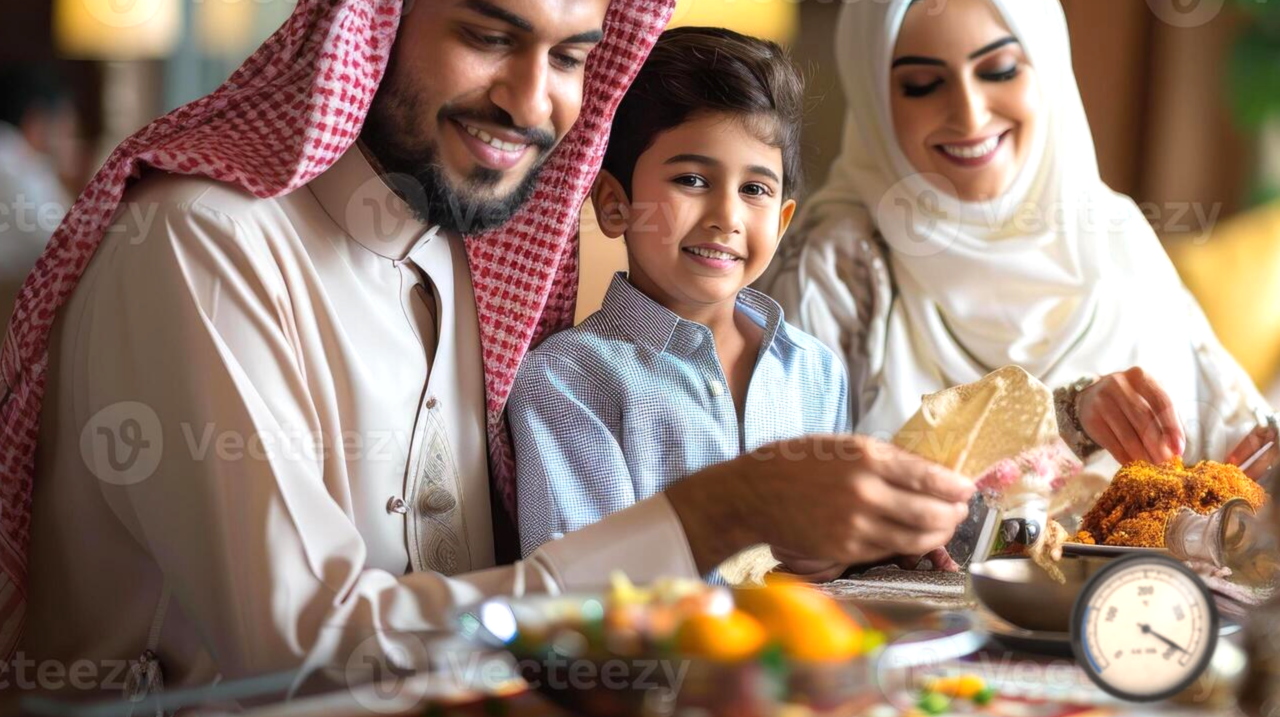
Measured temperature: °C 380
